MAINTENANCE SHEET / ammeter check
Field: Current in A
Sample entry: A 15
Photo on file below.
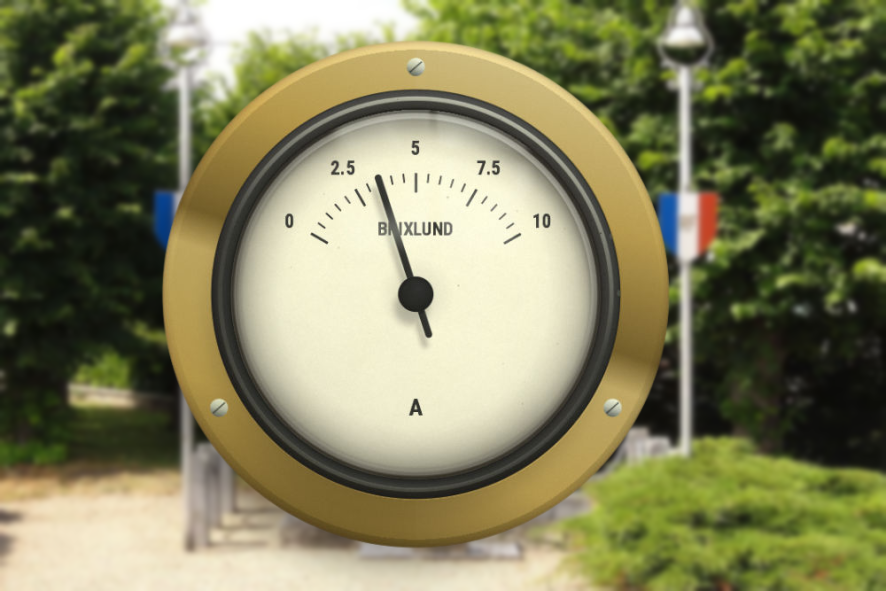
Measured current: A 3.5
